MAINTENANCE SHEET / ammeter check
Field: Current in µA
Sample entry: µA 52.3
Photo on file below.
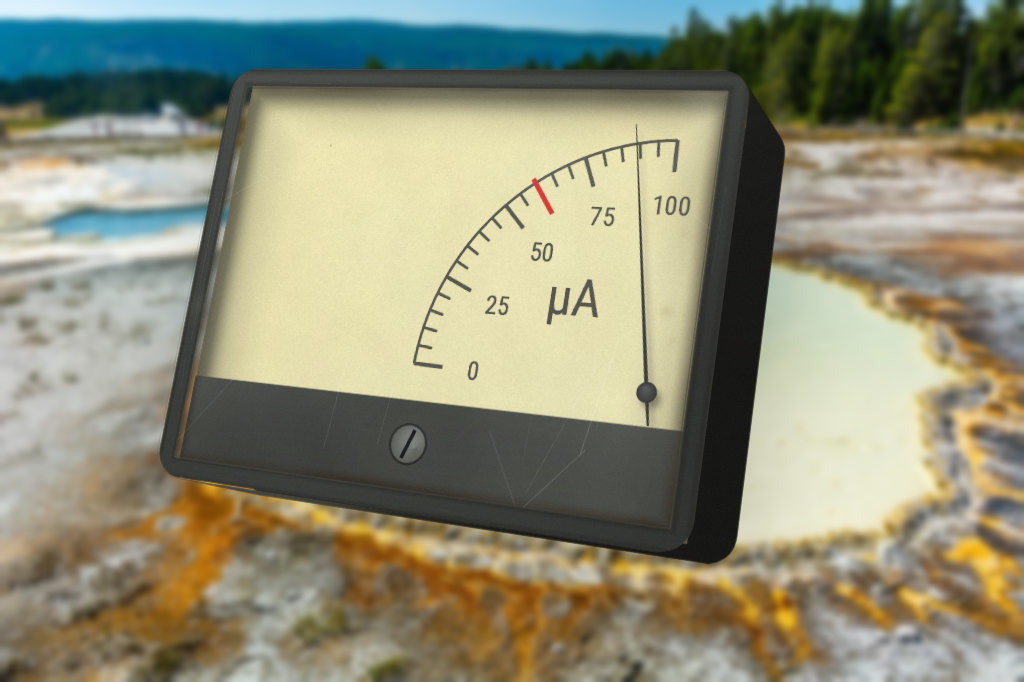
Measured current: µA 90
